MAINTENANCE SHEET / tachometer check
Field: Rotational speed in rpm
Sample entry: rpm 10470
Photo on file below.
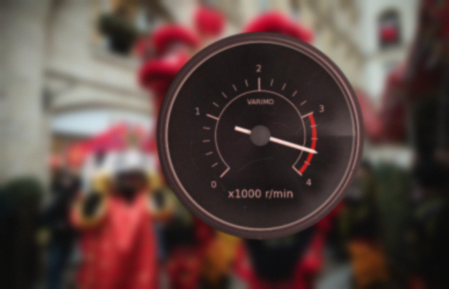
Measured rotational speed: rpm 3600
